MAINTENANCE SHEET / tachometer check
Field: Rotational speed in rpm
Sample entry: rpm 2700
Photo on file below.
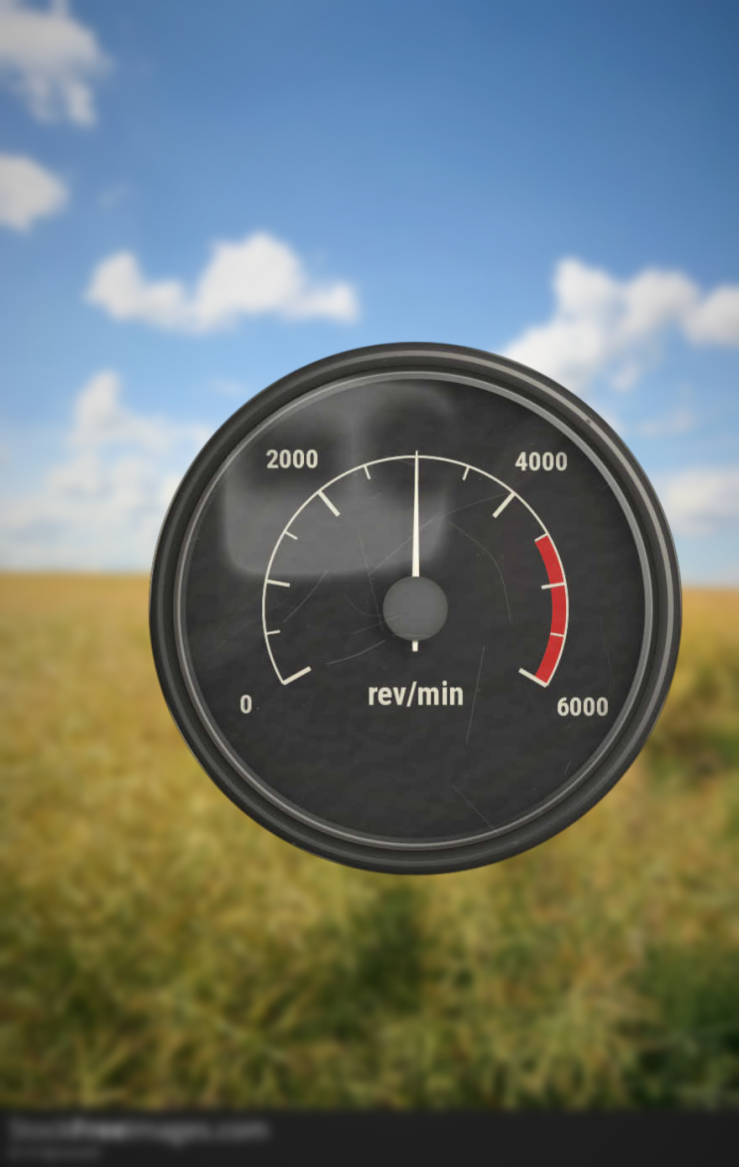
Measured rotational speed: rpm 3000
